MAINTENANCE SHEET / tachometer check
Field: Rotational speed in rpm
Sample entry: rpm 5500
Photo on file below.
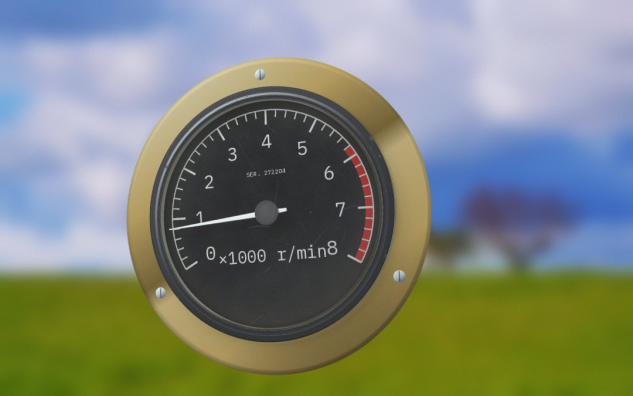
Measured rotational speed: rpm 800
